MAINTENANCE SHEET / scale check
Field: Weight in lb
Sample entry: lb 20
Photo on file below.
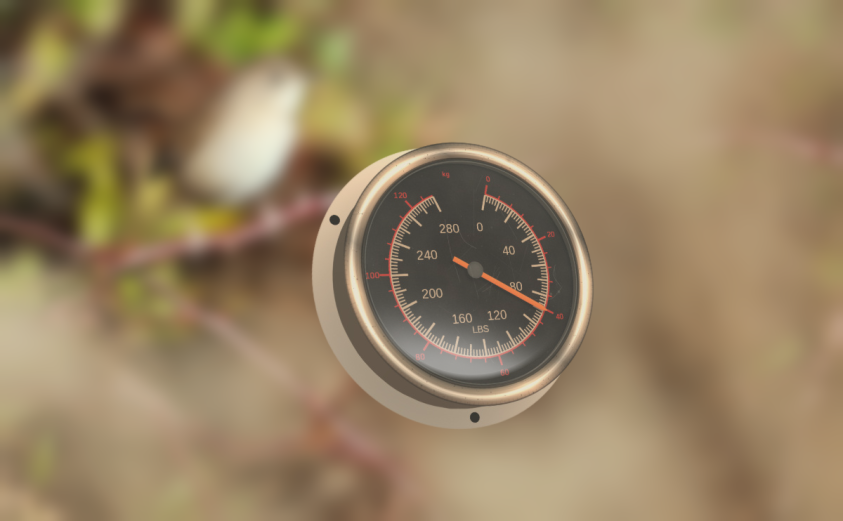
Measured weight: lb 90
